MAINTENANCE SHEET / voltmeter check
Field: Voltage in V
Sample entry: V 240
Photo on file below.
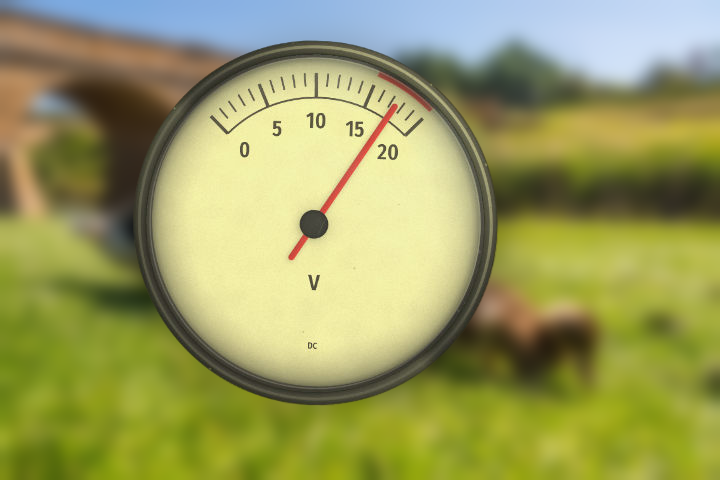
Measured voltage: V 17.5
